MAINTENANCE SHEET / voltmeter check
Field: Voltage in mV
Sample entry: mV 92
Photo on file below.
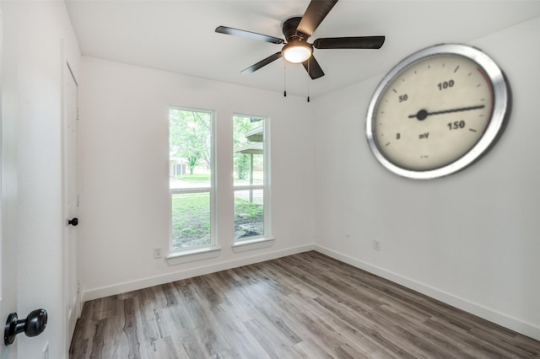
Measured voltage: mV 135
